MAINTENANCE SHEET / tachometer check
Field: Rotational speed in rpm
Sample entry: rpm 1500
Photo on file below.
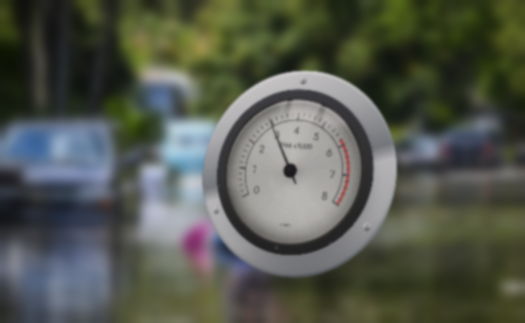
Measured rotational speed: rpm 3000
